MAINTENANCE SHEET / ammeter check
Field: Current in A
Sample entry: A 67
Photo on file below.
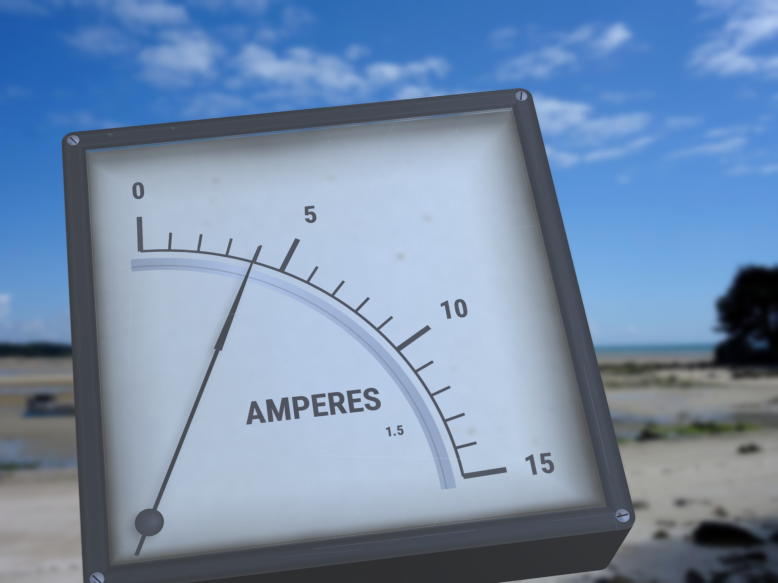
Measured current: A 4
